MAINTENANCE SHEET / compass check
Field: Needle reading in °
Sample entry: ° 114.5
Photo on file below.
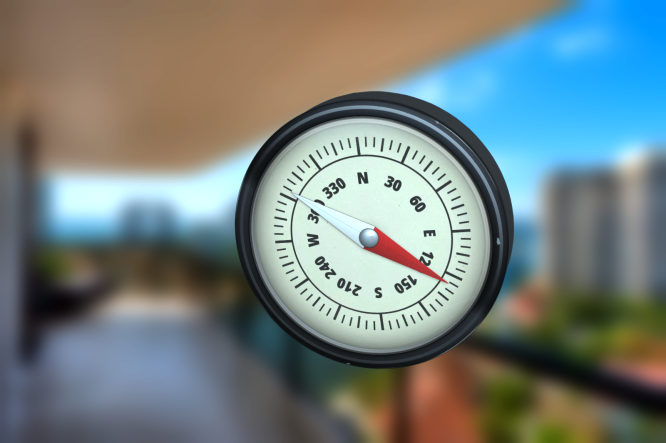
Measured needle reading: ° 125
